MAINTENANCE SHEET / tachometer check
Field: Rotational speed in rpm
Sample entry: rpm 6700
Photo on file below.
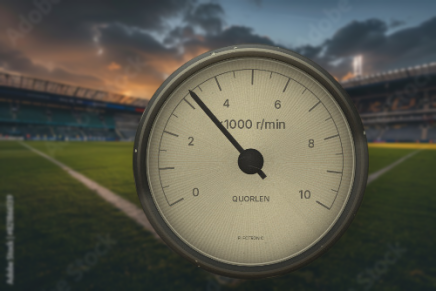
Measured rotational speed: rpm 3250
